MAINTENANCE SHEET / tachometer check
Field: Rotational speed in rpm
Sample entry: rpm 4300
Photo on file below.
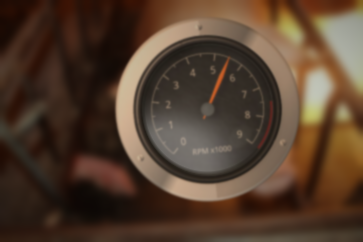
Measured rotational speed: rpm 5500
